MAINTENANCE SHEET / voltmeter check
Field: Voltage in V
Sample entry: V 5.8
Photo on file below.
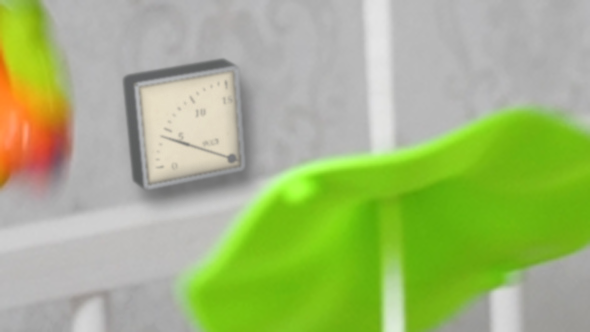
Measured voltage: V 4
